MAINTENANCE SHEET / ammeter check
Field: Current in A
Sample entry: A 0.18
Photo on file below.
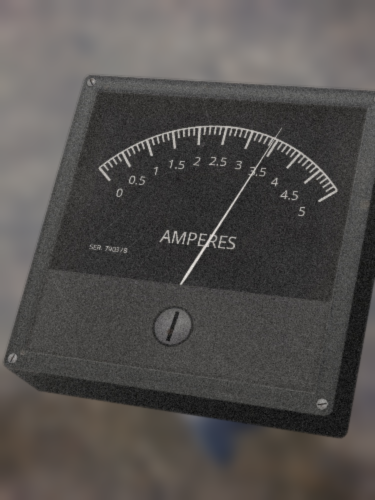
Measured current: A 3.5
